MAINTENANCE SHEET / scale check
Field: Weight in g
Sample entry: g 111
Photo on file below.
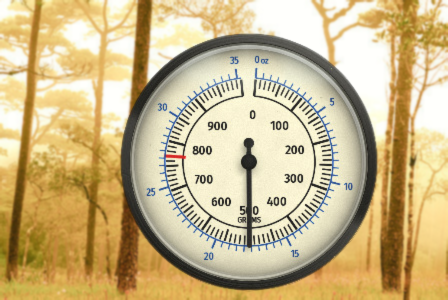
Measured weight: g 500
